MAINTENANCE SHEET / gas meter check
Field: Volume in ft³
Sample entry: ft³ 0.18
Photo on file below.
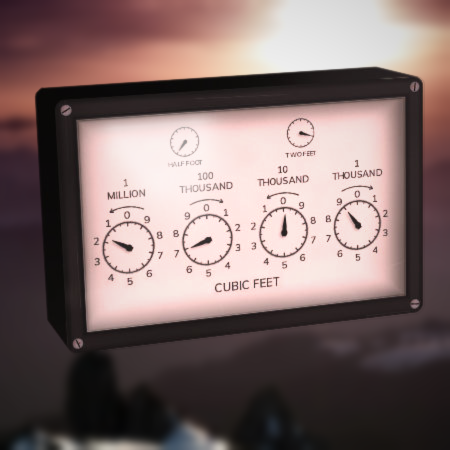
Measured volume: ft³ 169900
